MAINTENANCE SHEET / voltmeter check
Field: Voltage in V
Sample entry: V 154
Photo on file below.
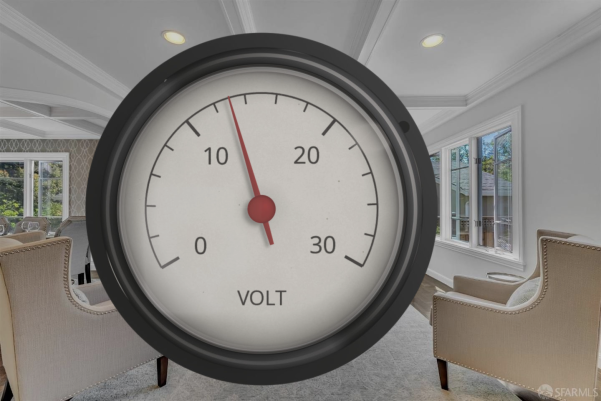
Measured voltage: V 13
